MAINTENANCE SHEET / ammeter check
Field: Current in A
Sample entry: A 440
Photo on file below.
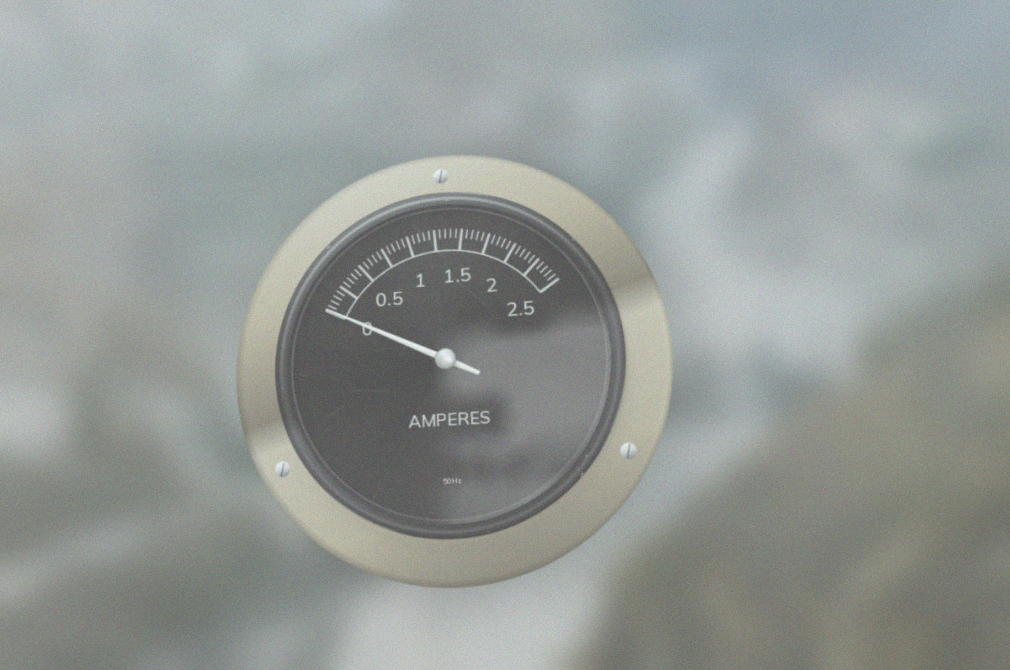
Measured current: A 0
